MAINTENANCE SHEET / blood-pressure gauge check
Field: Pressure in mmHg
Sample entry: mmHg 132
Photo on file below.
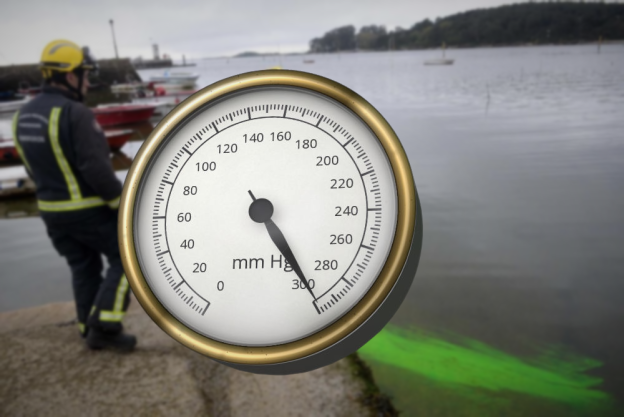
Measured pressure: mmHg 298
